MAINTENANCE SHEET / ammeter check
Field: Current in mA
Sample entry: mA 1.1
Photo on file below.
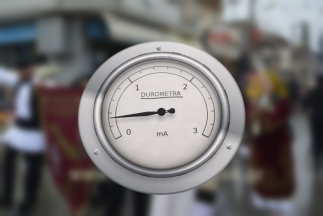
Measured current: mA 0.3
